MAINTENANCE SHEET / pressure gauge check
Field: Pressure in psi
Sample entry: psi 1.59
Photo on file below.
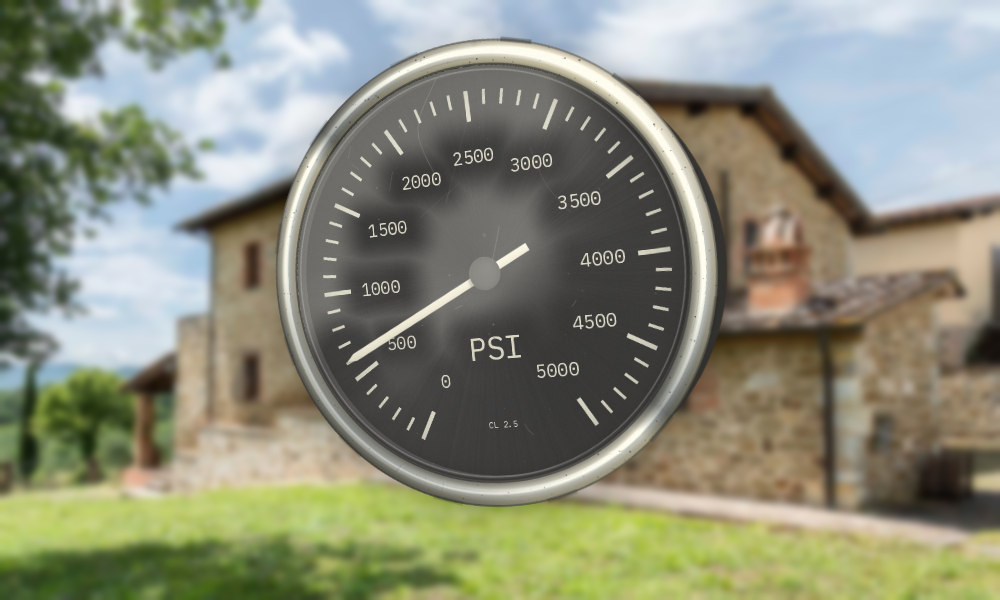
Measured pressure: psi 600
